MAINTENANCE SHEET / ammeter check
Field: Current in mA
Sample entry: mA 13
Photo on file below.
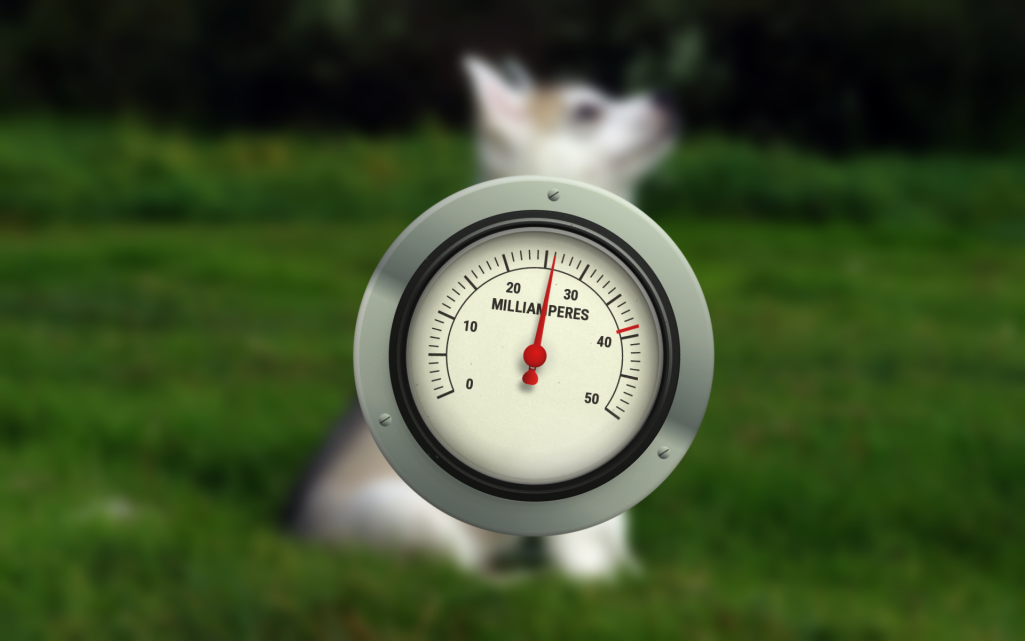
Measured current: mA 26
